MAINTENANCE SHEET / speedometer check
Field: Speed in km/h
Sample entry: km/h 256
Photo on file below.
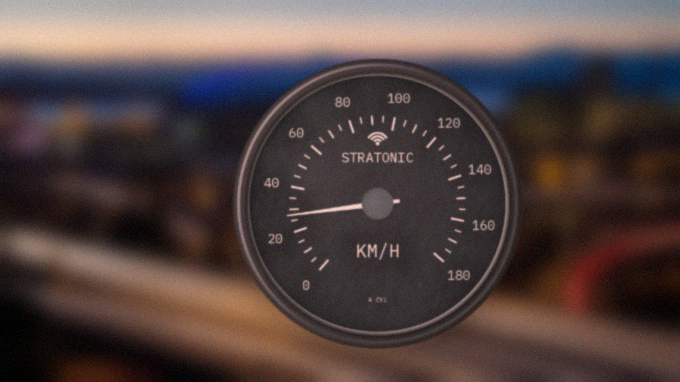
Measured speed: km/h 27.5
